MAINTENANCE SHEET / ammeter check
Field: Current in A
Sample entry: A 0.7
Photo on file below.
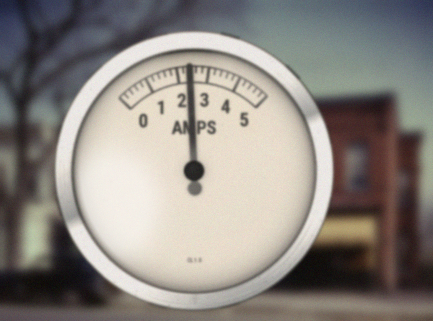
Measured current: A 2.4
